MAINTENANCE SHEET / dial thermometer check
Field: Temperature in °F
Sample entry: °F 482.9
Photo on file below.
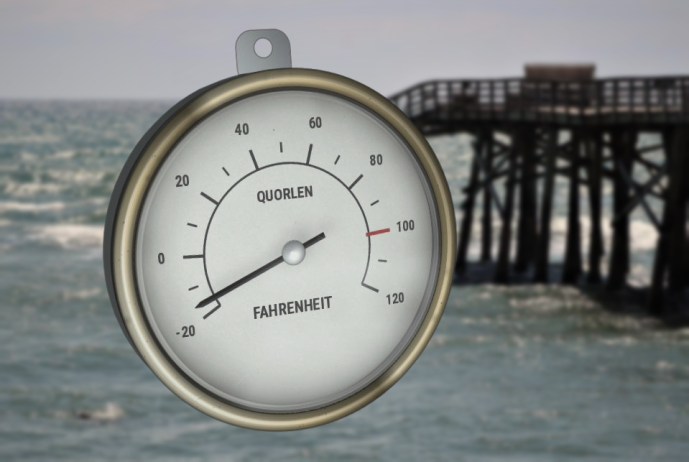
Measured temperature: °F -15
